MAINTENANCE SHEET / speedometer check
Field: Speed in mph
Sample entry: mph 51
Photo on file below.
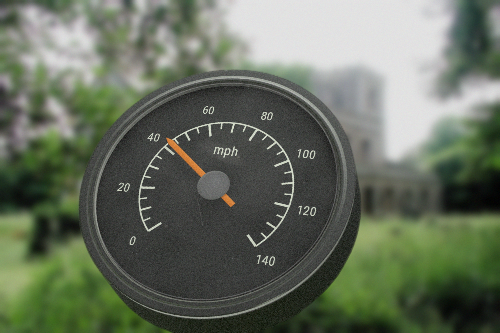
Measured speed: mph 42.5
